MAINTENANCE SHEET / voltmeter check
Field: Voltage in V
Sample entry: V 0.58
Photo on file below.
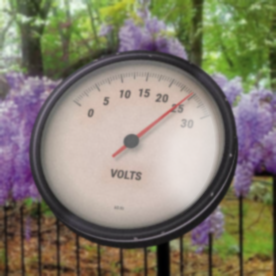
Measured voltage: V 25
